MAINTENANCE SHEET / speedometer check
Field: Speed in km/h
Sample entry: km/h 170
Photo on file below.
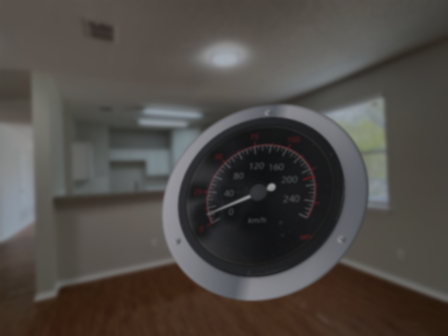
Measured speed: km/h 10
